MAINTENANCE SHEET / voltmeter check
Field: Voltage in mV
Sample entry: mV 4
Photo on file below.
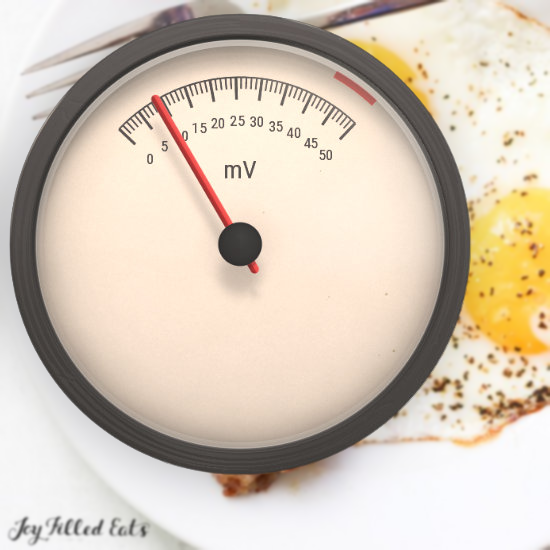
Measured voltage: mV 9
